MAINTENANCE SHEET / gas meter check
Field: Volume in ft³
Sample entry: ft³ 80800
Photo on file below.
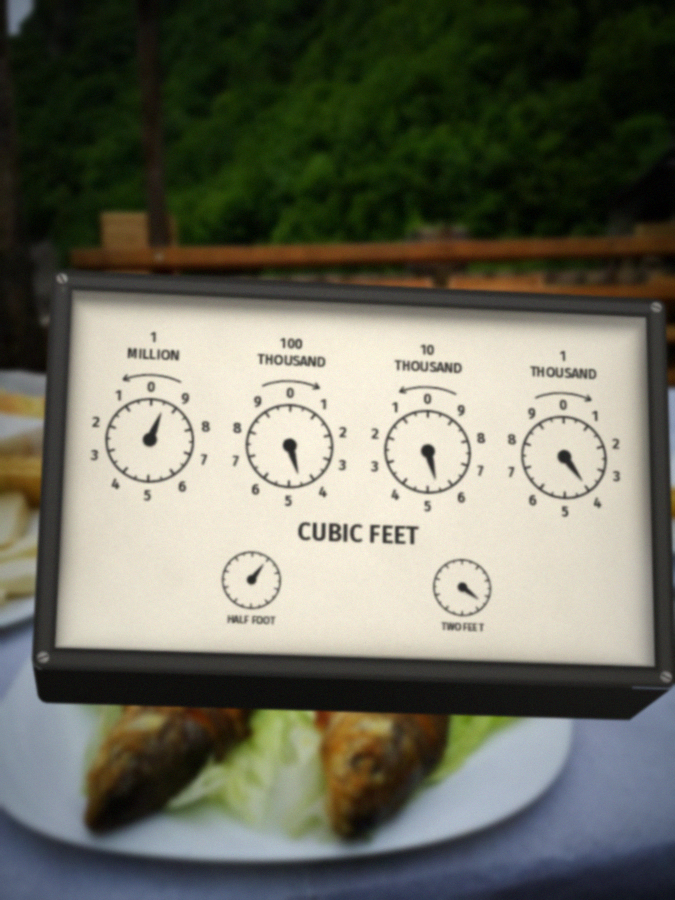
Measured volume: ft³ 945400
